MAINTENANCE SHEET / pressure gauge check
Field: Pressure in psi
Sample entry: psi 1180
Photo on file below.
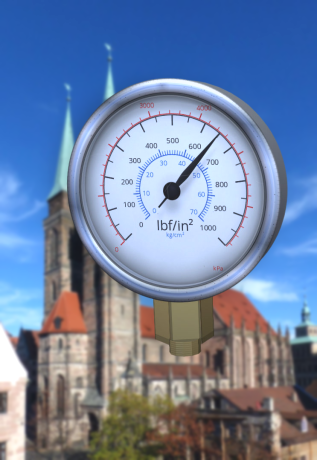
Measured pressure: psi 650
